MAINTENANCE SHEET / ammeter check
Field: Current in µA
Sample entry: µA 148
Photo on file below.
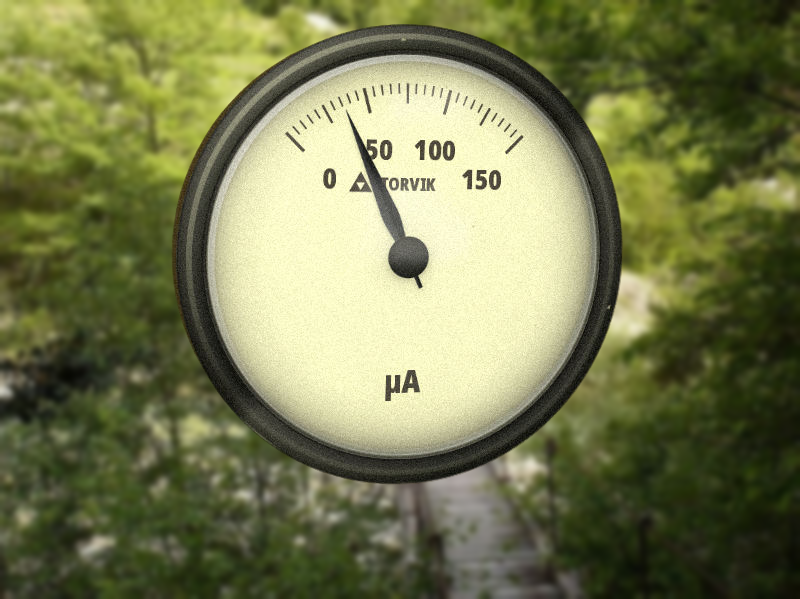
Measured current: µA 35
